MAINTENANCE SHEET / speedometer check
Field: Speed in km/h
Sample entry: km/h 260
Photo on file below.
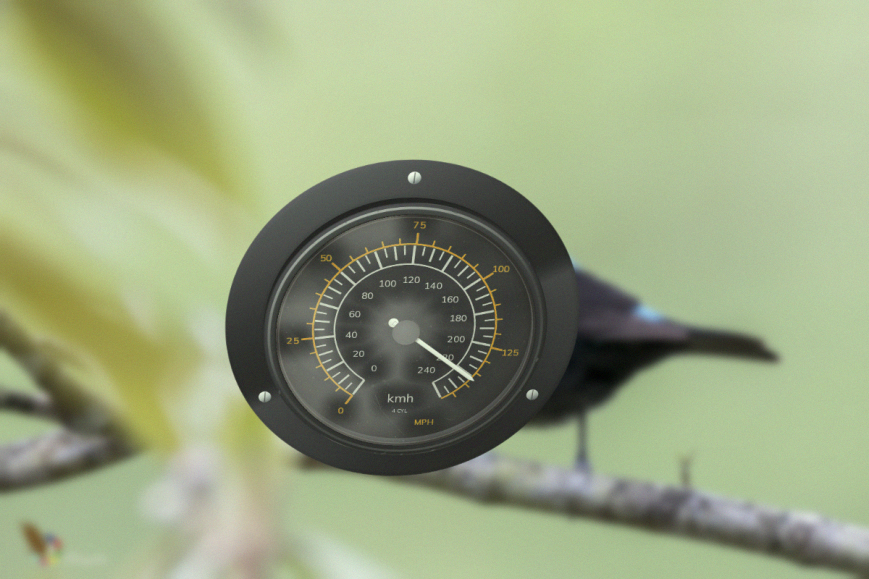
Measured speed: km/h 220
